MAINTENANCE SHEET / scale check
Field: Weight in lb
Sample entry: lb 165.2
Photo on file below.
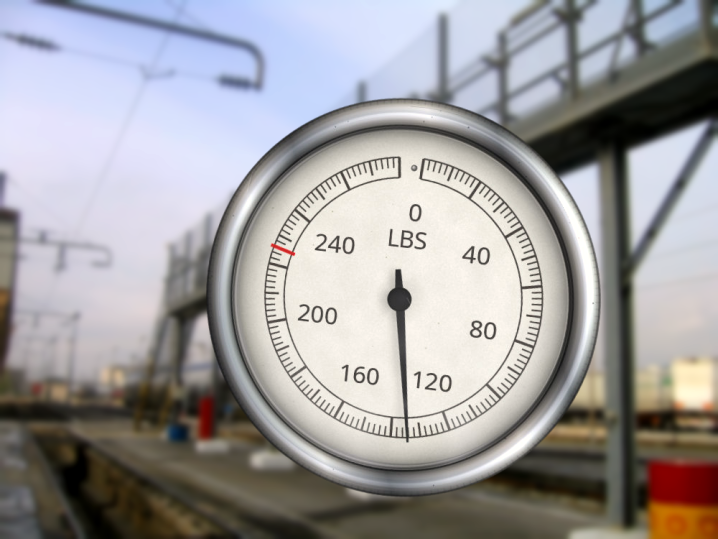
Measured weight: lb 134
